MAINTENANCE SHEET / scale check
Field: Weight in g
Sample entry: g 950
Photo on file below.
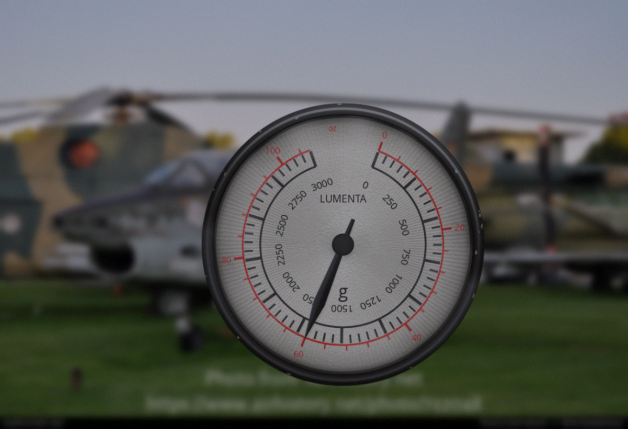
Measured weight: g 1700
